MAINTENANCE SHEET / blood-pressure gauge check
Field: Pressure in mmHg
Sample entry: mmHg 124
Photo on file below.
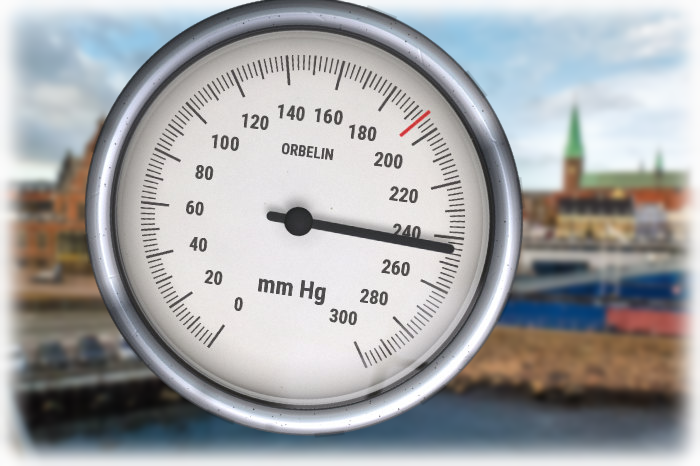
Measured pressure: mmHg 244
